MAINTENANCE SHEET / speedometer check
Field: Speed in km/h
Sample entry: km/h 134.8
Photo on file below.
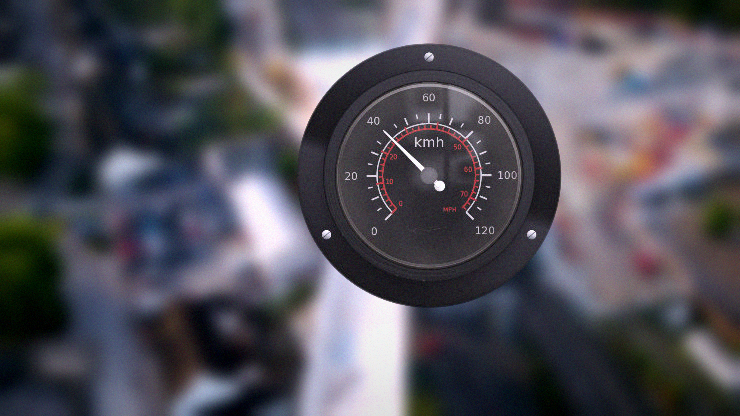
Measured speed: km/h 40
